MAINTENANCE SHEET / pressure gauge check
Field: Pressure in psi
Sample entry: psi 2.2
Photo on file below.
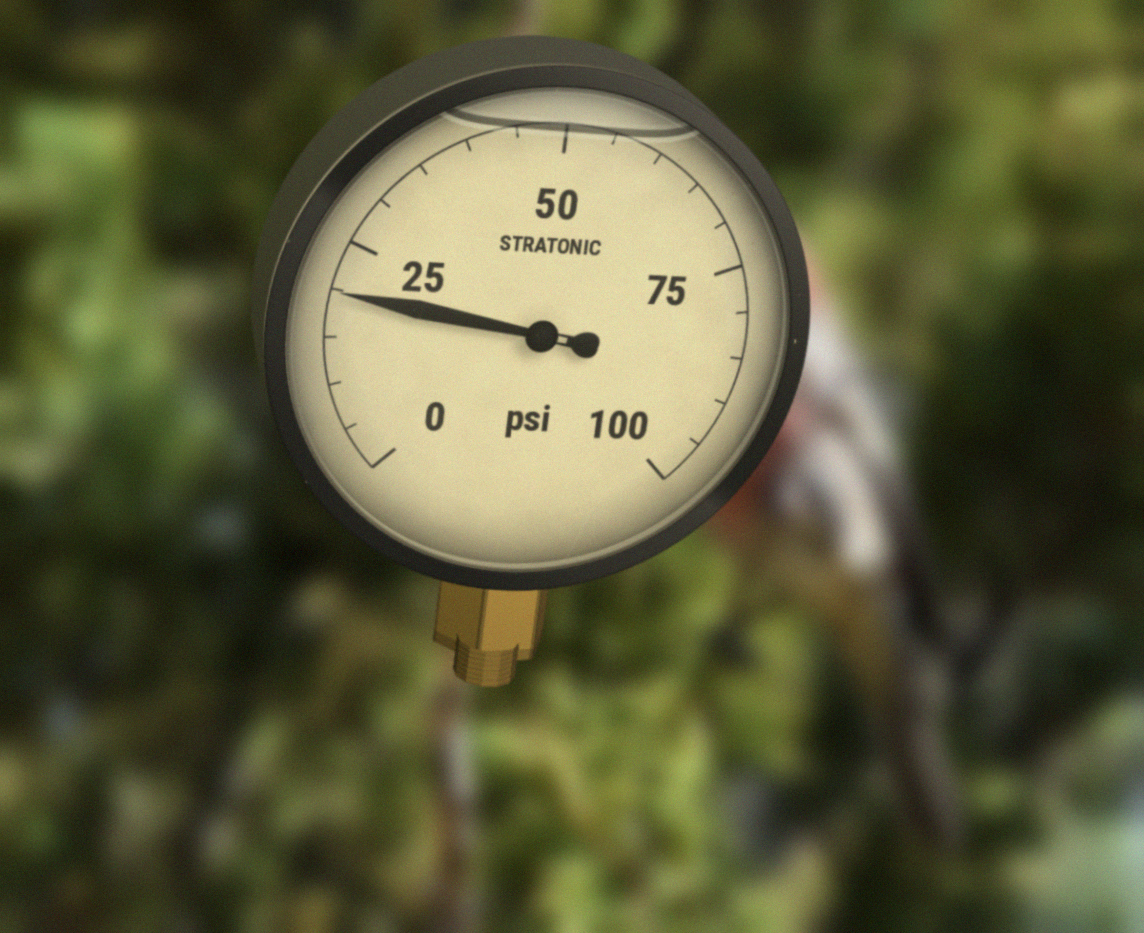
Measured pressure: psi 20
